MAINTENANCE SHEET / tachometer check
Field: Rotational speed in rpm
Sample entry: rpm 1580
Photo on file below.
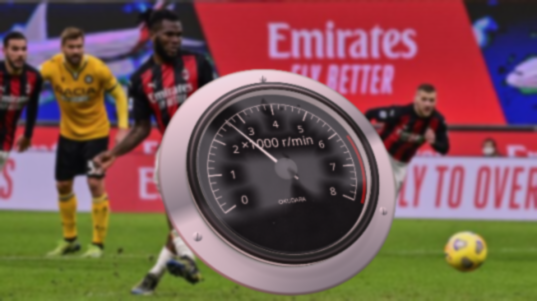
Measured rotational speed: rpm 2600
